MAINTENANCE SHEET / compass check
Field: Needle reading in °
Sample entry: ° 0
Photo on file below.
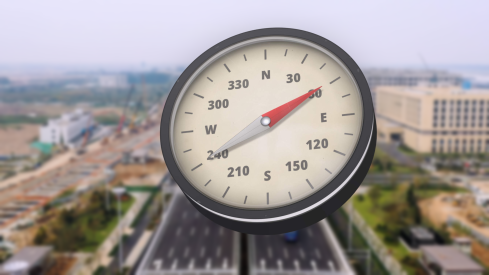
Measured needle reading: ° 60
